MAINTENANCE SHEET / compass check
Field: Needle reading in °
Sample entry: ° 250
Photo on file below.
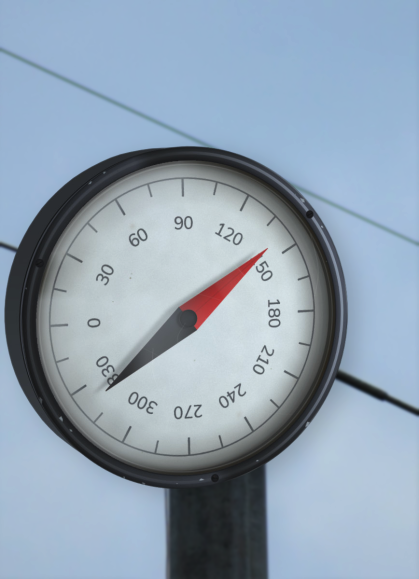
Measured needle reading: ° 142.5
